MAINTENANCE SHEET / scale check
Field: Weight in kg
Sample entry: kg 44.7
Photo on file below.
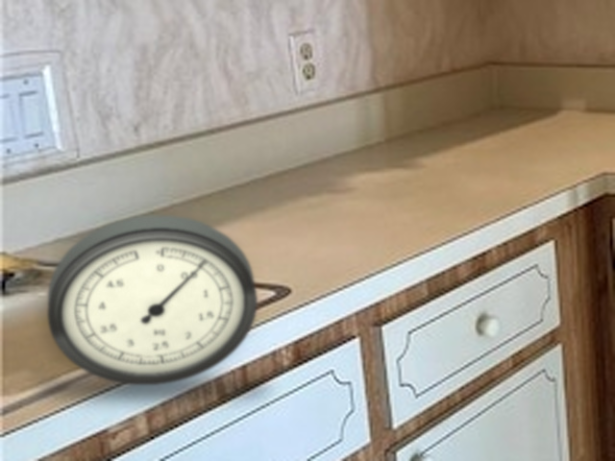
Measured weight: kg 0.5
